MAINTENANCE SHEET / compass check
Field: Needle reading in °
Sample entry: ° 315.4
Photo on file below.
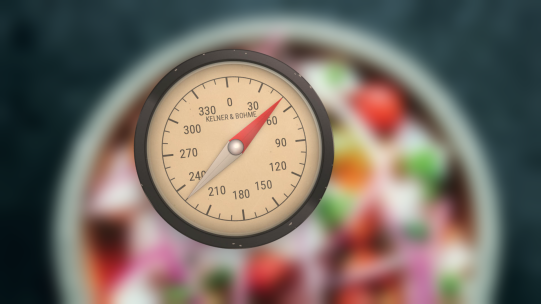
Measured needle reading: ° 50
